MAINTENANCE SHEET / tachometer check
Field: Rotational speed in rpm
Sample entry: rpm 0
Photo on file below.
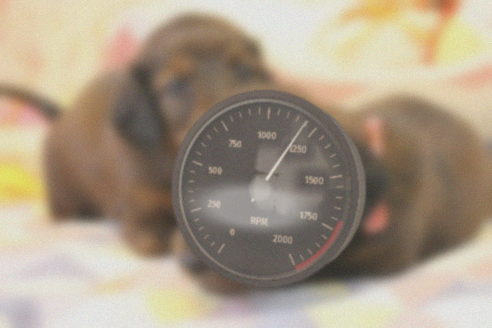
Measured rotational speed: rpm 1200
